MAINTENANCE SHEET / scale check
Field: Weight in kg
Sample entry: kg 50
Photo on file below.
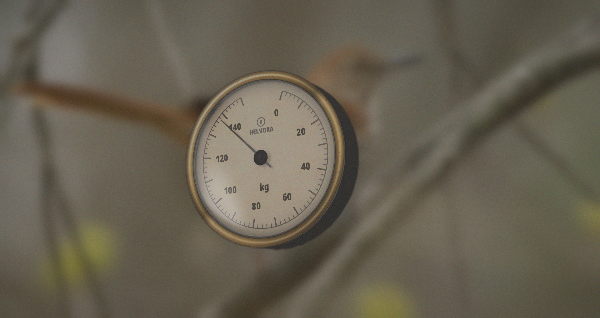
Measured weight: kg 138
